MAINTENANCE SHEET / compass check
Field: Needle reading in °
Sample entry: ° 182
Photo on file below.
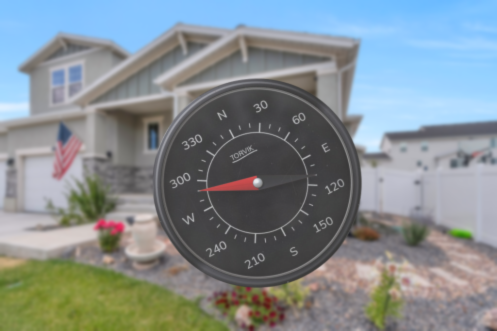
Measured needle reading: ° 290
